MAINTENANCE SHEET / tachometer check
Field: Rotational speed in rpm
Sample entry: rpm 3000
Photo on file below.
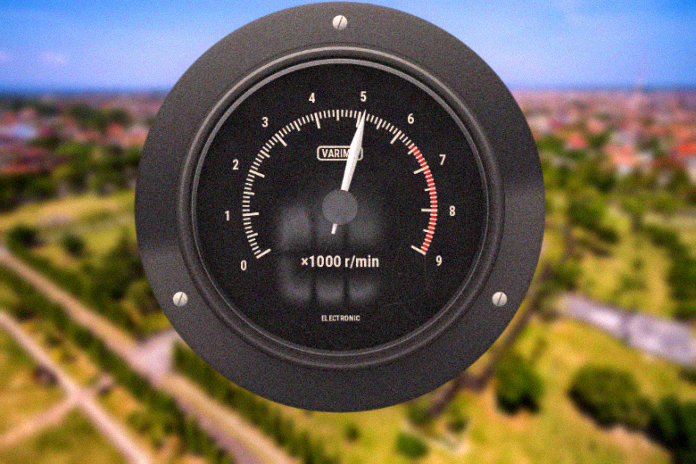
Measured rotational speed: rpm 5100
